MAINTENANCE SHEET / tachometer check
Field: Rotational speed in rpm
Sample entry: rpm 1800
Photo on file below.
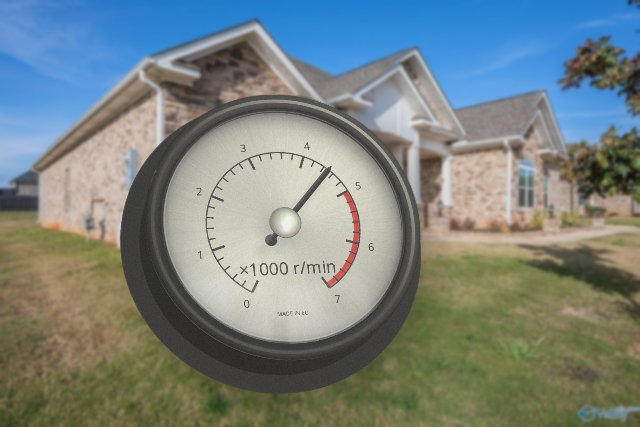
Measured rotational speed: rpm 4500
